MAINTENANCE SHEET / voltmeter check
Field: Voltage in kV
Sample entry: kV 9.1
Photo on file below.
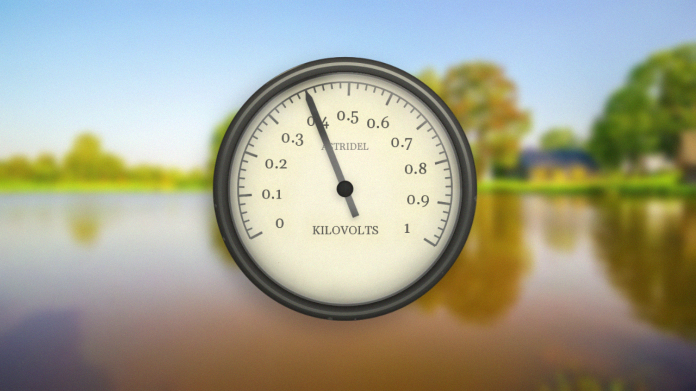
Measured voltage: kV 0.4
